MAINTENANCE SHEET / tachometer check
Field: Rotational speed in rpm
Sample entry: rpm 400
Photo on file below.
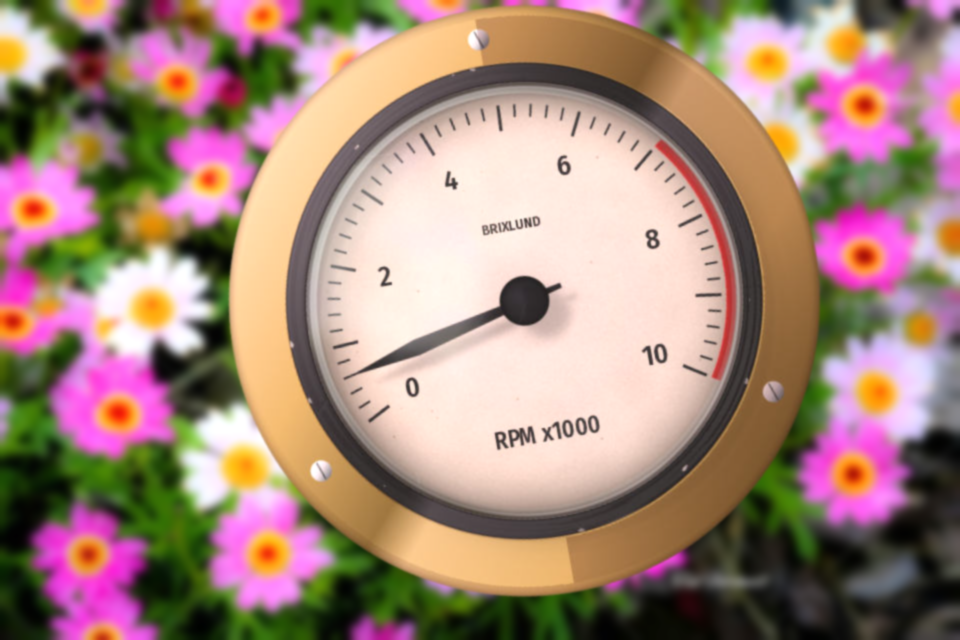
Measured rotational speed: rpm 600
